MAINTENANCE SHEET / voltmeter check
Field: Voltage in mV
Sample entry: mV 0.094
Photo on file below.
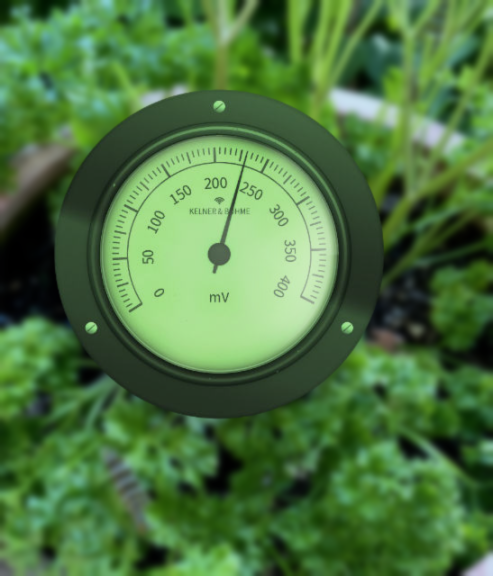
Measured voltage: mV 230
